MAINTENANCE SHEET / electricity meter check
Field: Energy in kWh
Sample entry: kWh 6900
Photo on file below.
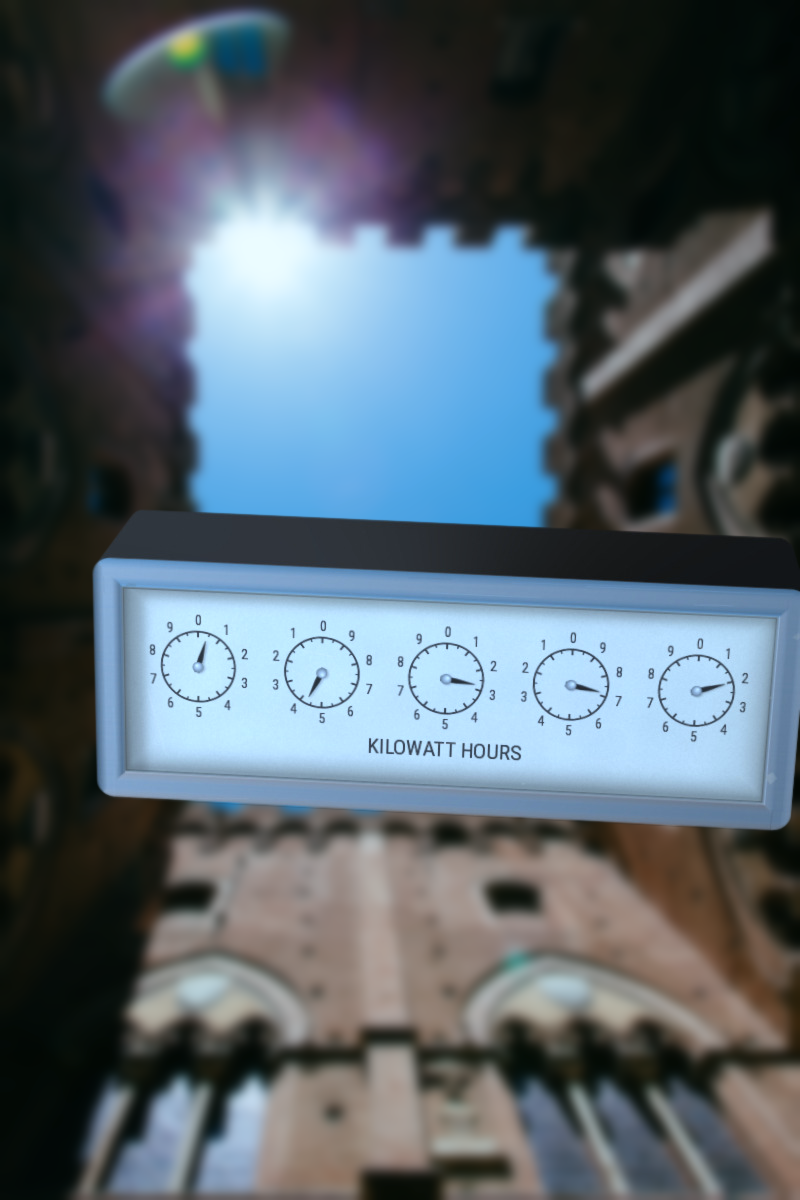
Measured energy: kWh 4272
